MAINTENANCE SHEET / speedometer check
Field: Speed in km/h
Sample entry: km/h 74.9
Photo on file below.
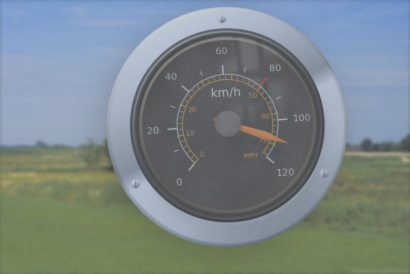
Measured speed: km/h 110
